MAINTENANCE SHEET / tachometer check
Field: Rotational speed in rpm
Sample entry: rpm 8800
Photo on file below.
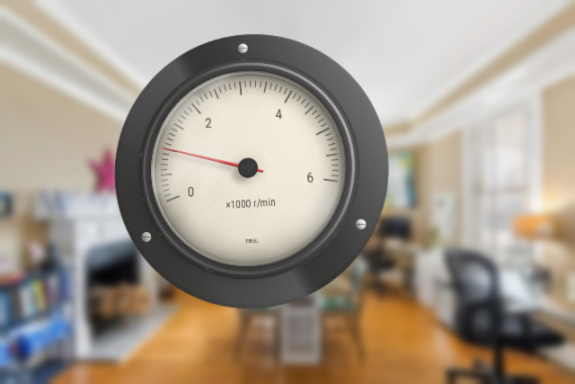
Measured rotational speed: rpm 1000
